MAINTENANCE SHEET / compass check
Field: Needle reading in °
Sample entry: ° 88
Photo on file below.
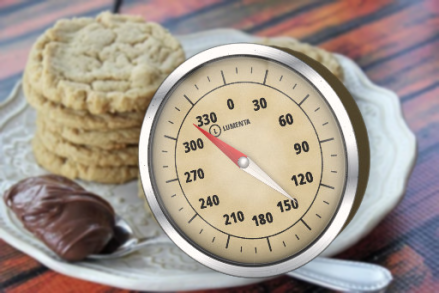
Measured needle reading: ° 320
